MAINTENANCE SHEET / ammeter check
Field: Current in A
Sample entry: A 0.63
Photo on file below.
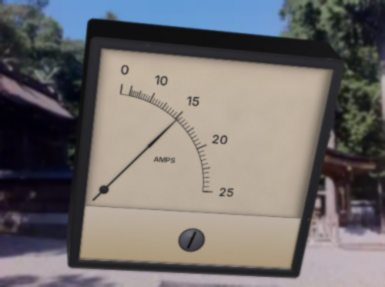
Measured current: A 15
